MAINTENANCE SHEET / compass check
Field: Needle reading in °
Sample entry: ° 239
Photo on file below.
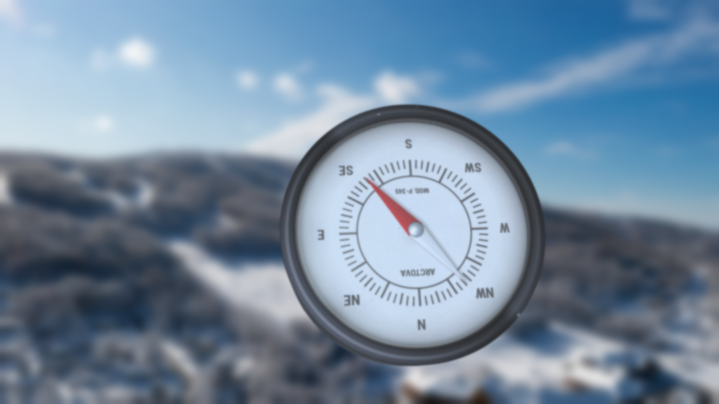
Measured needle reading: ° 140
